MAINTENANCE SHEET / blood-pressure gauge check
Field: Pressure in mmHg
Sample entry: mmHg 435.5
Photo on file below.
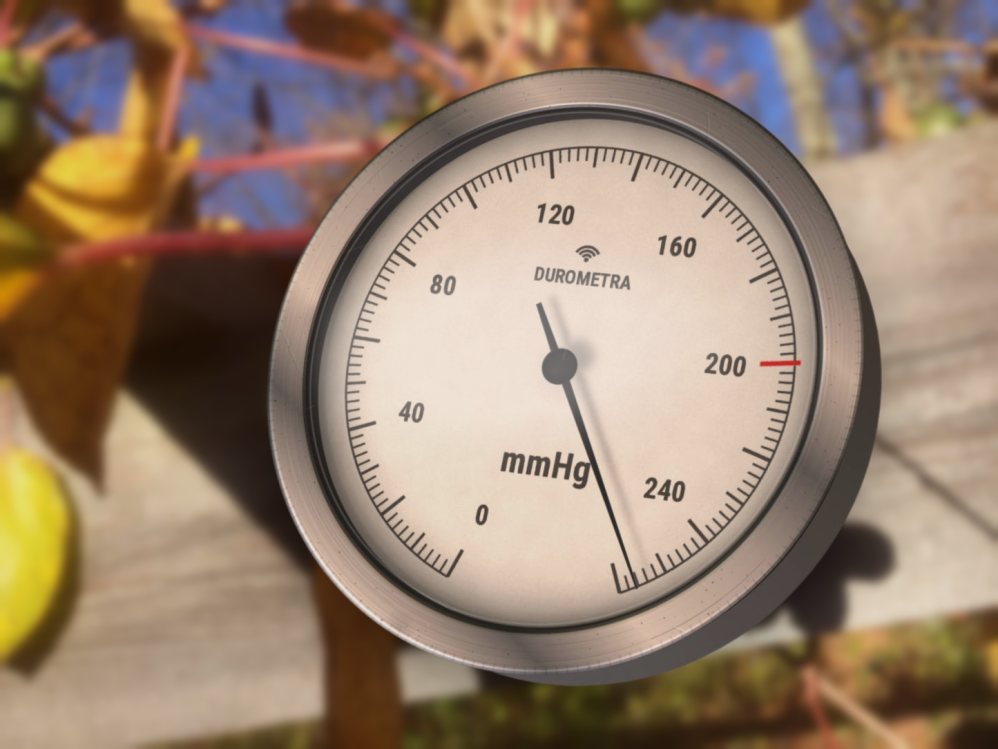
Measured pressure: mmHg 256
